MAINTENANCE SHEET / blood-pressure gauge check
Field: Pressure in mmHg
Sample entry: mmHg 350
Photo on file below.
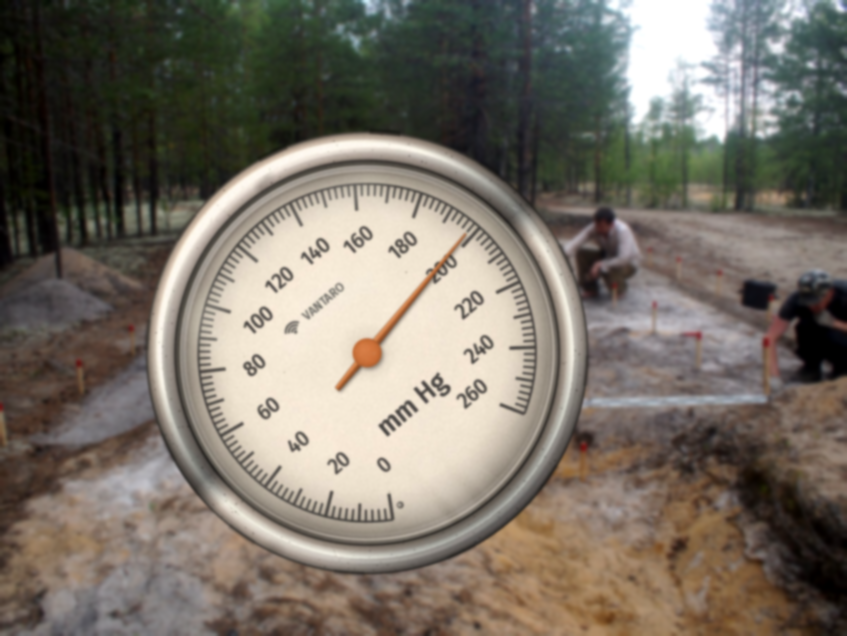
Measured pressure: mmHg 198
